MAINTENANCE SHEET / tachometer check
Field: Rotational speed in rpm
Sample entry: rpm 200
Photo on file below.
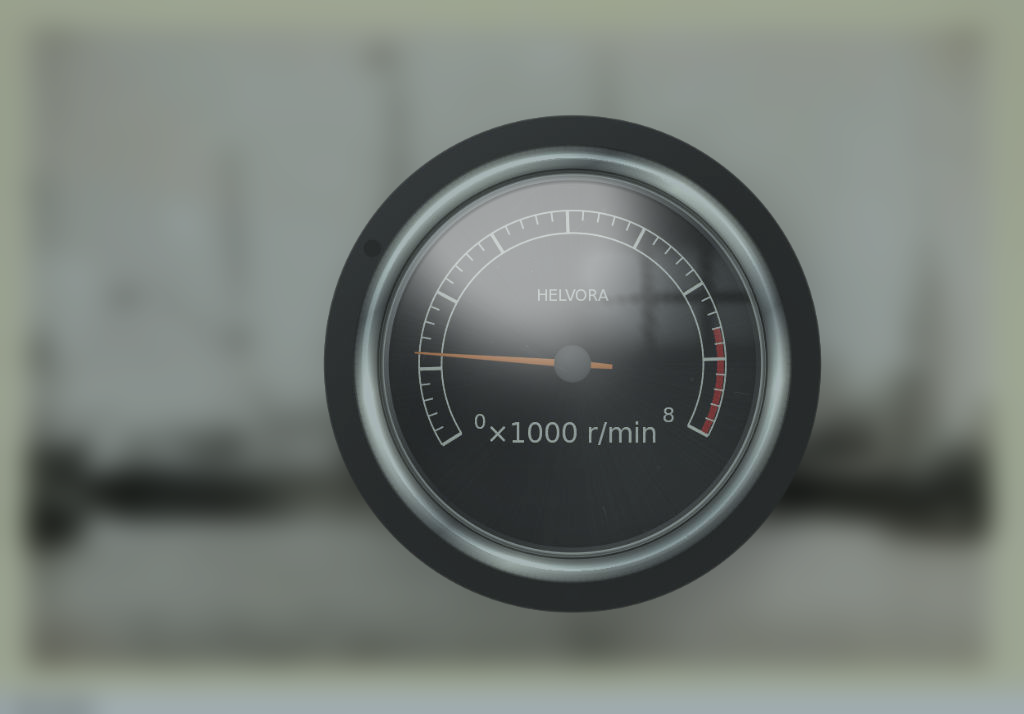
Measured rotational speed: rpm 1200
